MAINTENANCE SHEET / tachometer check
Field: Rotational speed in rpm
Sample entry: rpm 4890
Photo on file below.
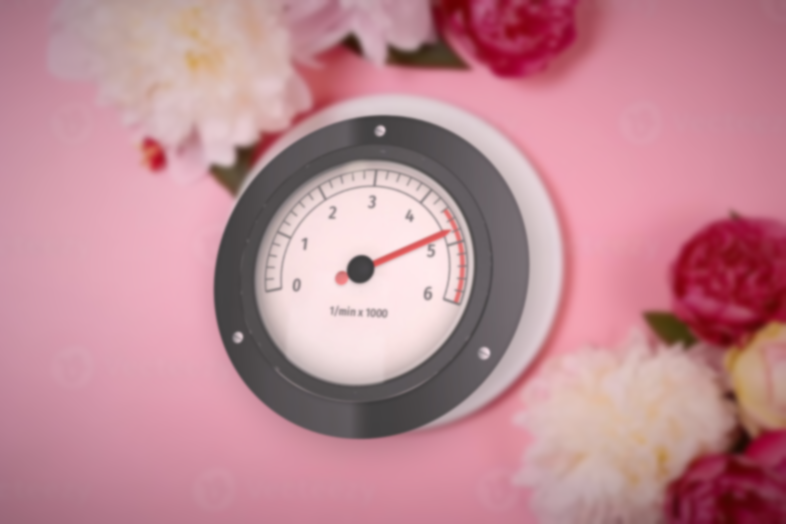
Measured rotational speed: rpm 4800
